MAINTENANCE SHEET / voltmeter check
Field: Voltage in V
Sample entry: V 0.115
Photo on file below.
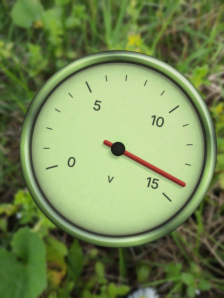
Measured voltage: V 14
